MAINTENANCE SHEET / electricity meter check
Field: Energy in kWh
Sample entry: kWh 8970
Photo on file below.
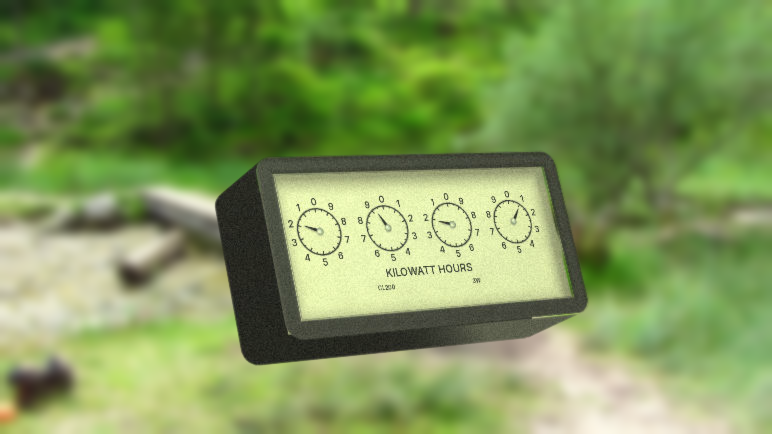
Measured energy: kWh 1921
